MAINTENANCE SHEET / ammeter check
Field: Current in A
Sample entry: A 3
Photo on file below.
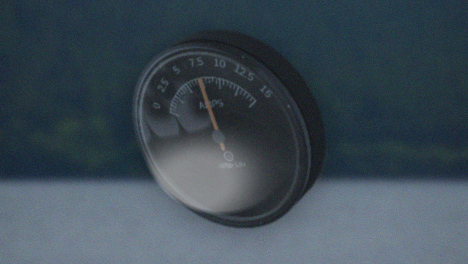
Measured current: A 7.5
